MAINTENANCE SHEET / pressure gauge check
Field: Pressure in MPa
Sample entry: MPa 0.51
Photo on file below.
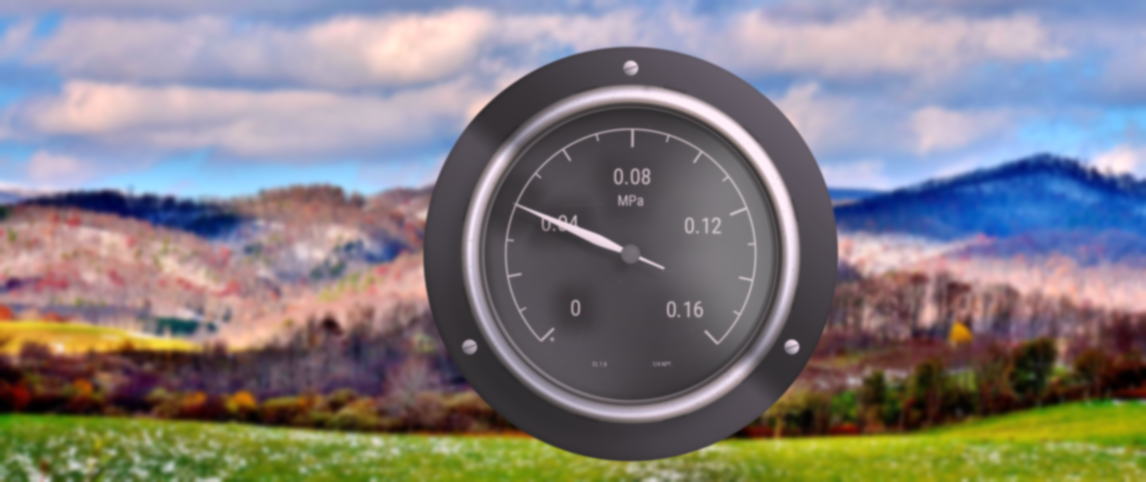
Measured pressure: MPa 0.04
